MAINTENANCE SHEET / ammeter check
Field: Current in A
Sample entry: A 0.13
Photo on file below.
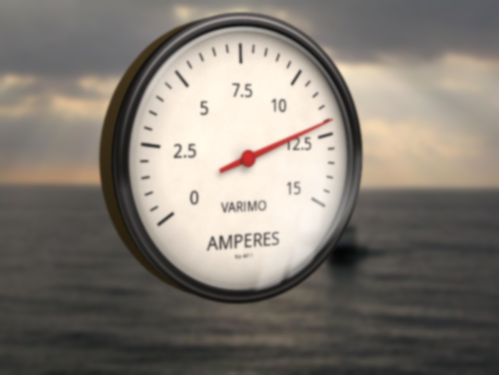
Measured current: A 12
